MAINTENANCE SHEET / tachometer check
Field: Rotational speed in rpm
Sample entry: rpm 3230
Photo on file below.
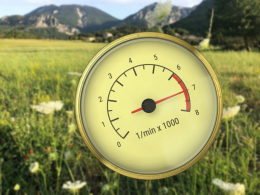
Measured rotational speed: rpm 7000
